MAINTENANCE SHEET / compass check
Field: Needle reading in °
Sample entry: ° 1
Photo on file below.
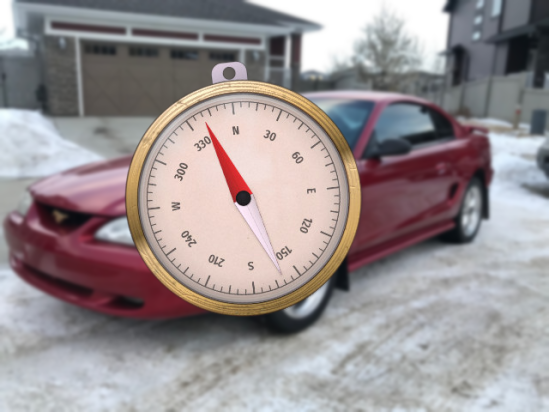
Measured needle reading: ° 340
